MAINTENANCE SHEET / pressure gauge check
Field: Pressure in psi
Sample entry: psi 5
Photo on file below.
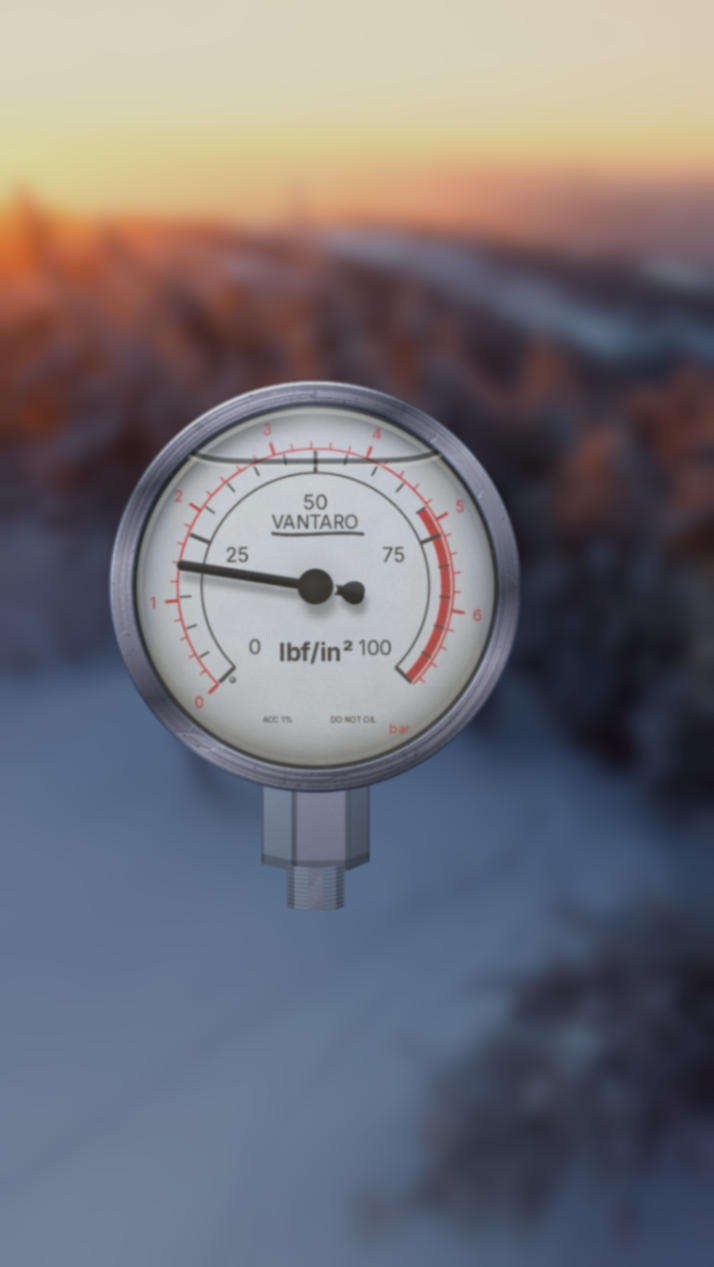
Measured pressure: psi 20
